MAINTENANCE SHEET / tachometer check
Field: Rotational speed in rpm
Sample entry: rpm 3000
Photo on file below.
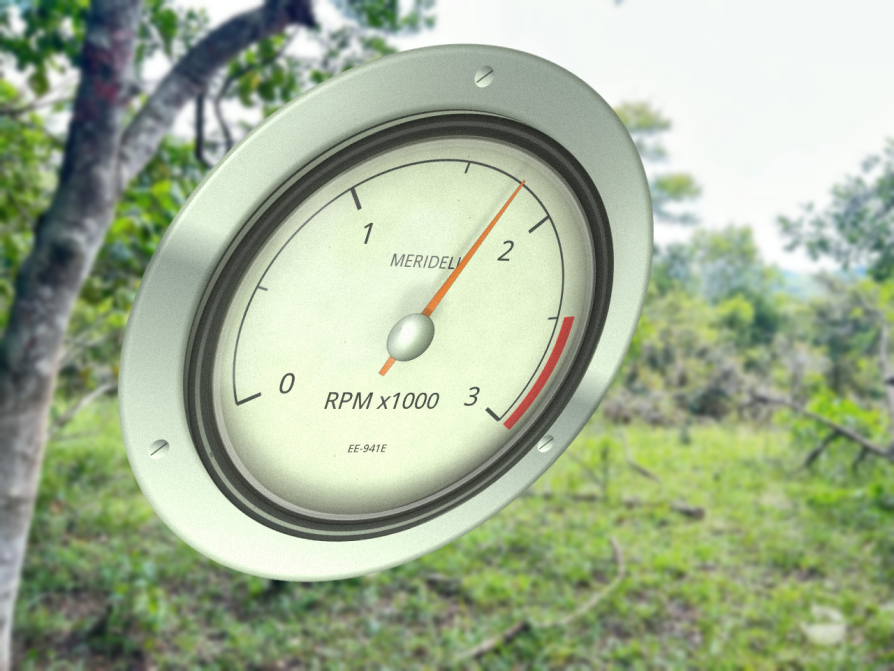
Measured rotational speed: rpm 1750
